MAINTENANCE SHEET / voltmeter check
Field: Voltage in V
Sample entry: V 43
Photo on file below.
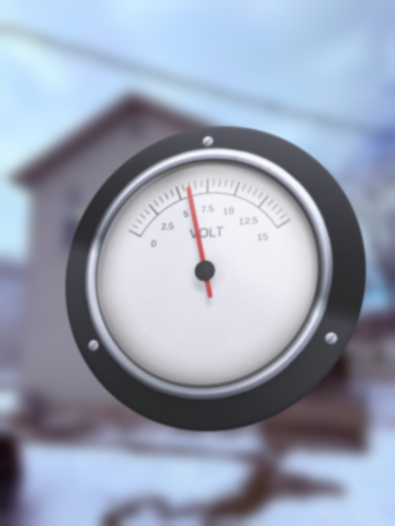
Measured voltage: V 6
